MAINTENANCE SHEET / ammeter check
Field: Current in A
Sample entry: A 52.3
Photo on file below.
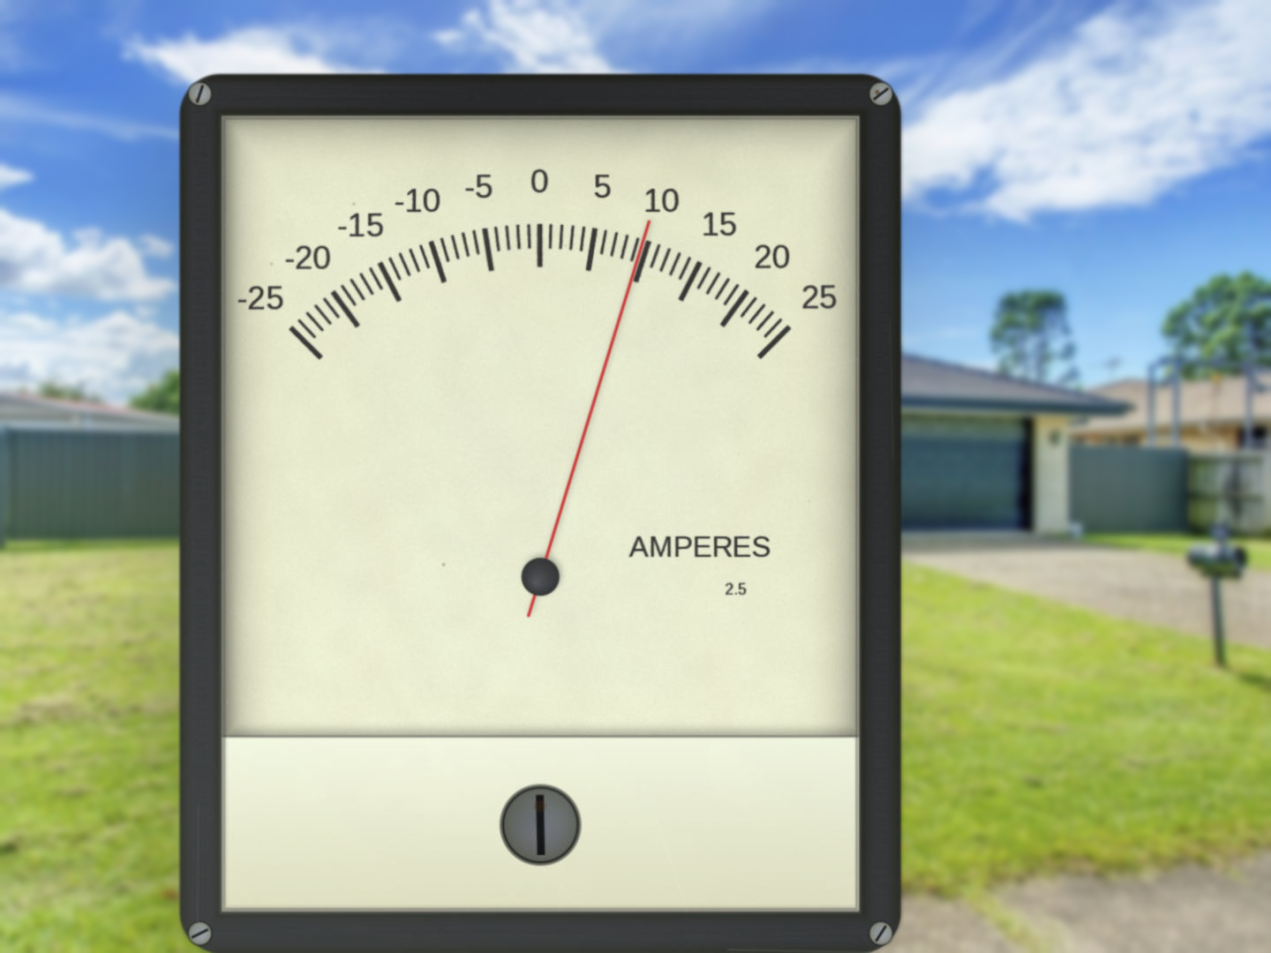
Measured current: A 9.5
